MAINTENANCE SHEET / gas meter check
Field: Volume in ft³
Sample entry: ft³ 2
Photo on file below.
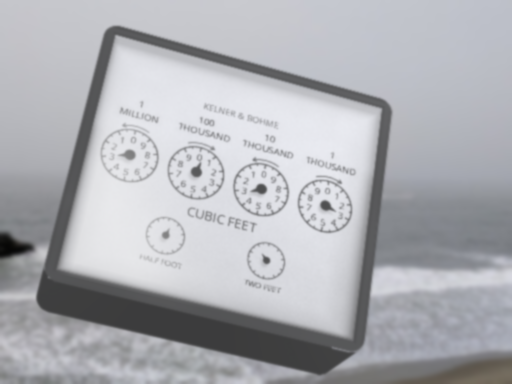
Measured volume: ft³ 303300
